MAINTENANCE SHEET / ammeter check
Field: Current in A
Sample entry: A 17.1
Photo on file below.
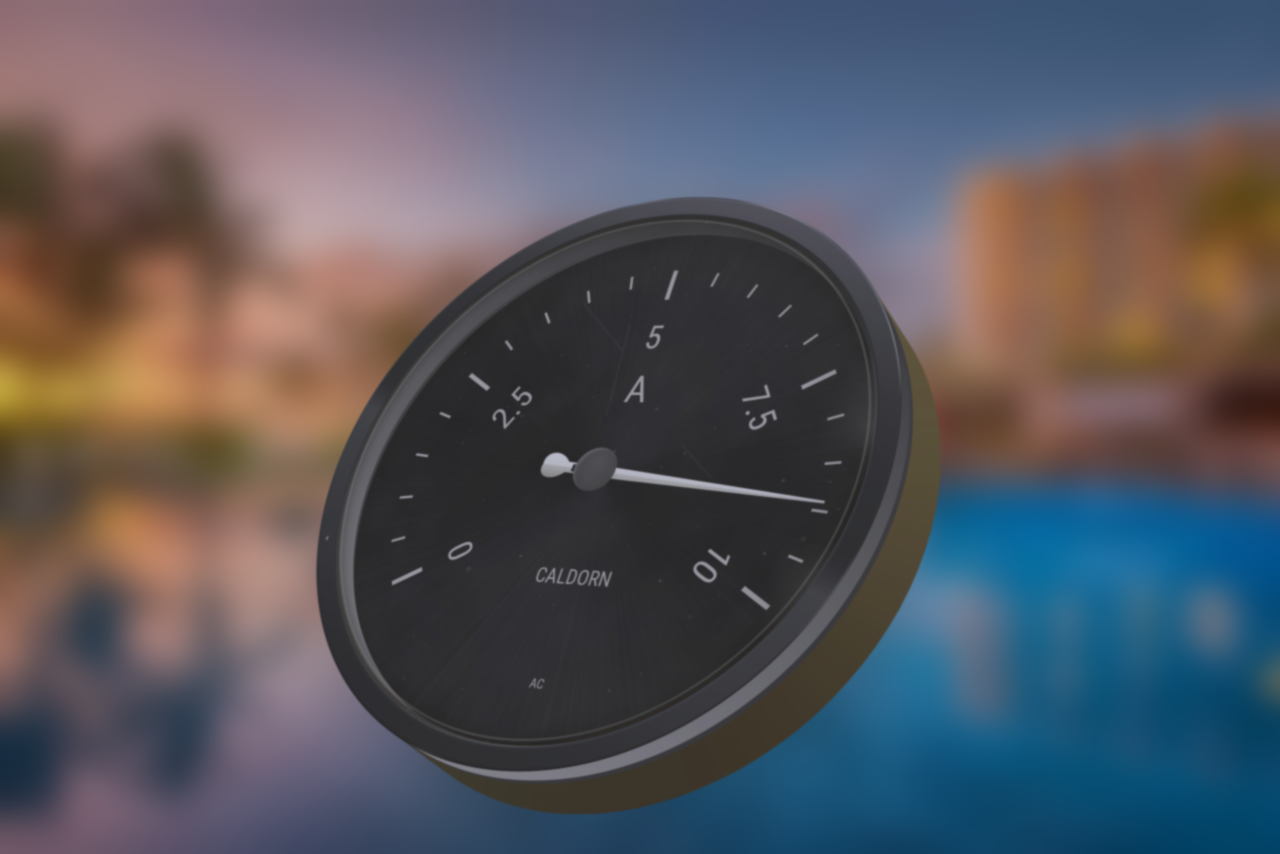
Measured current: A 9
